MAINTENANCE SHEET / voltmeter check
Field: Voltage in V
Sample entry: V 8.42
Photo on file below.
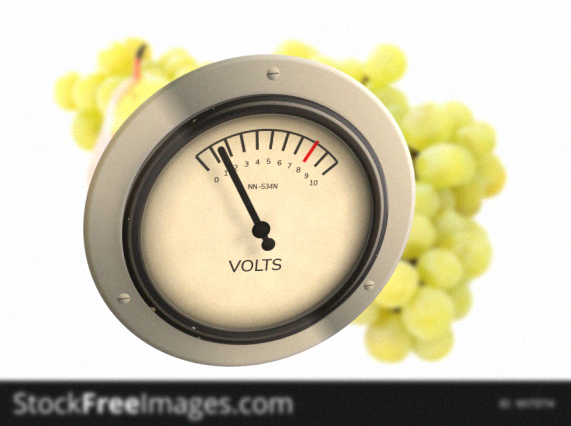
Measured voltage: V 1.5
